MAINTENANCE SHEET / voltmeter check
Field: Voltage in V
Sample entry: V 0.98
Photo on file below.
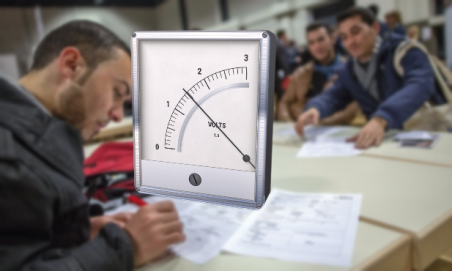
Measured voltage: V 1.5
